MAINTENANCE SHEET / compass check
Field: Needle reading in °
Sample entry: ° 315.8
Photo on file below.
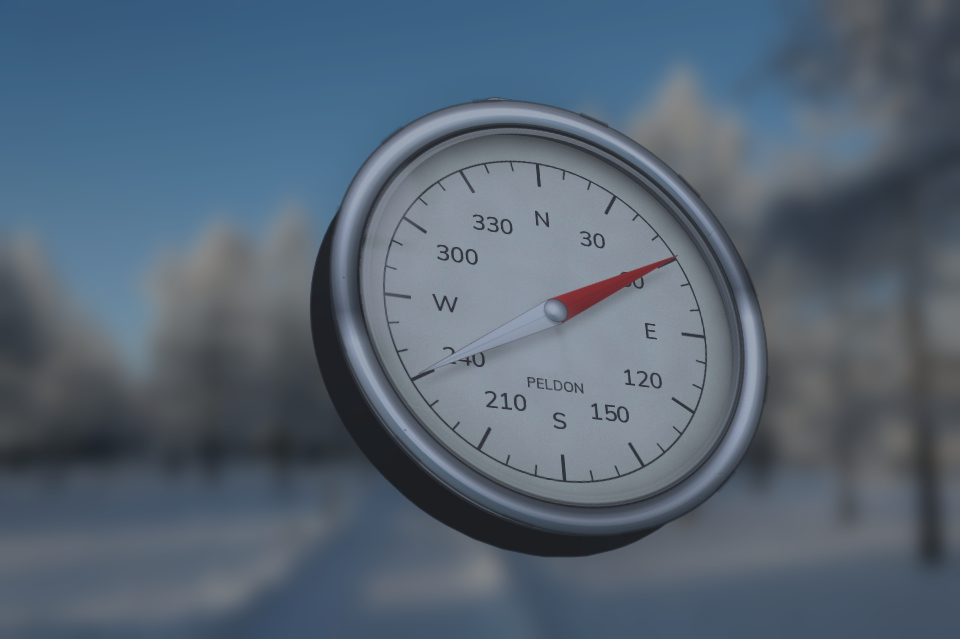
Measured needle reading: ° 60
